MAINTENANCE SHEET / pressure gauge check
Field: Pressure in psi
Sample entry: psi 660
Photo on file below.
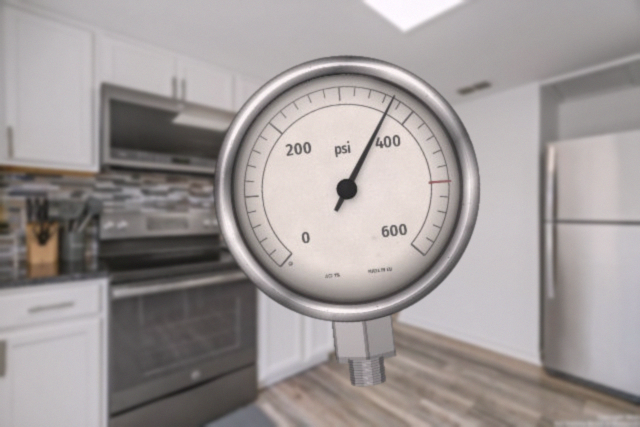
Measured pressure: psi 370
